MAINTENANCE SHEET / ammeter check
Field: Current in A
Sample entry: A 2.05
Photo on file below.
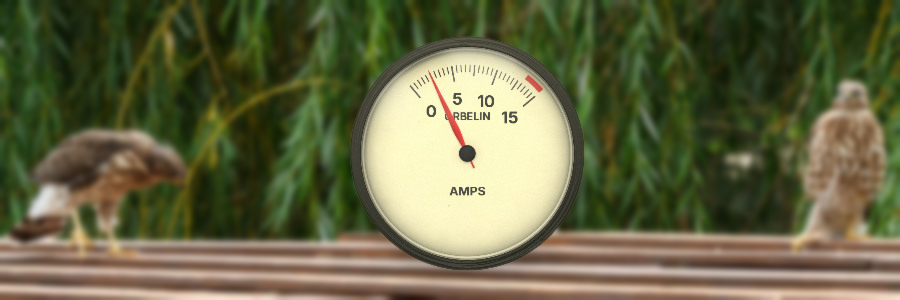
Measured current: A 2.5
